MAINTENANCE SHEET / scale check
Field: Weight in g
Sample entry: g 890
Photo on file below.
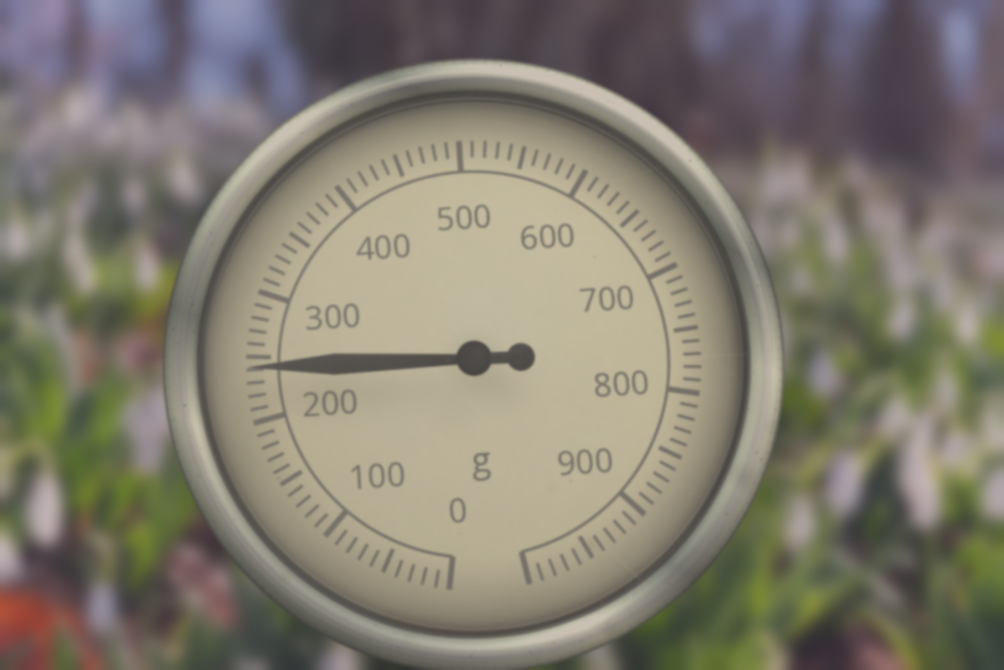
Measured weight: g 240
